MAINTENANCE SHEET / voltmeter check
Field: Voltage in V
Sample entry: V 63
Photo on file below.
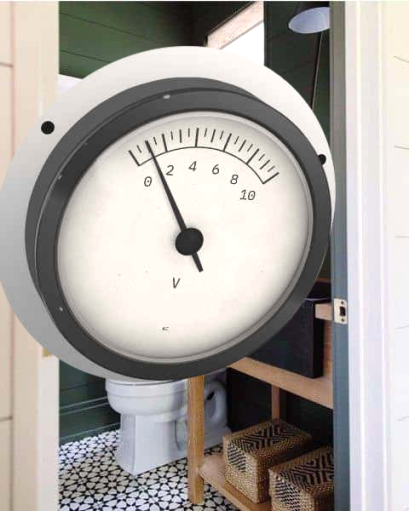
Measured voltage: V 1
